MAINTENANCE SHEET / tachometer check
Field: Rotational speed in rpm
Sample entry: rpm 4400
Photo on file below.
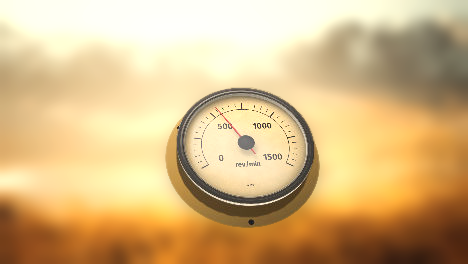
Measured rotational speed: rpm 550
